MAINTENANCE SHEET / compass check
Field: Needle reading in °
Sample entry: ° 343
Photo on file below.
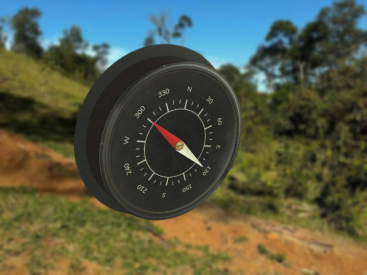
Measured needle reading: ° 300
